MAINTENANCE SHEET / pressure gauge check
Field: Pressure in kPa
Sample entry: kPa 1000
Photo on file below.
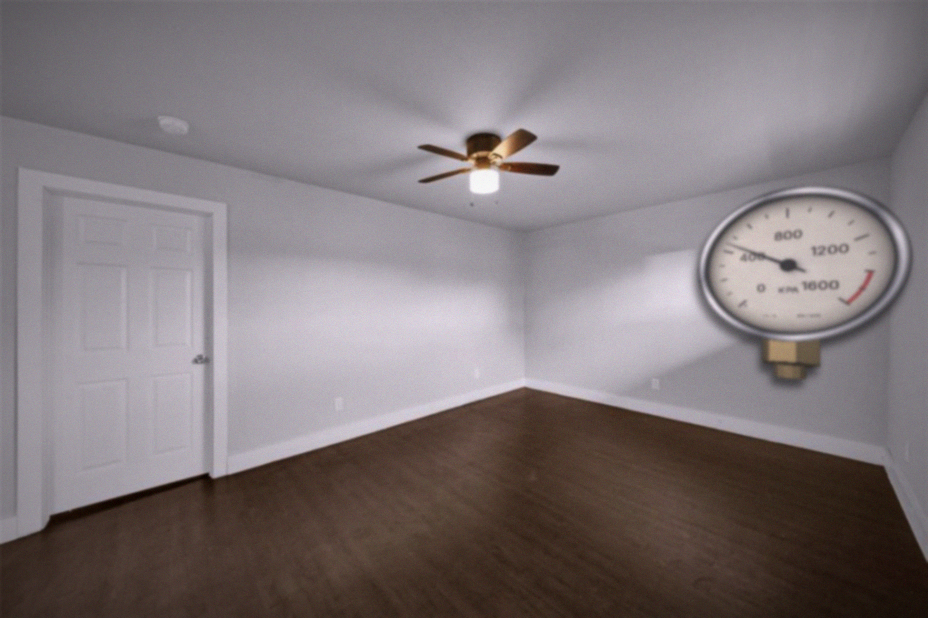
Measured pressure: kPa 450
